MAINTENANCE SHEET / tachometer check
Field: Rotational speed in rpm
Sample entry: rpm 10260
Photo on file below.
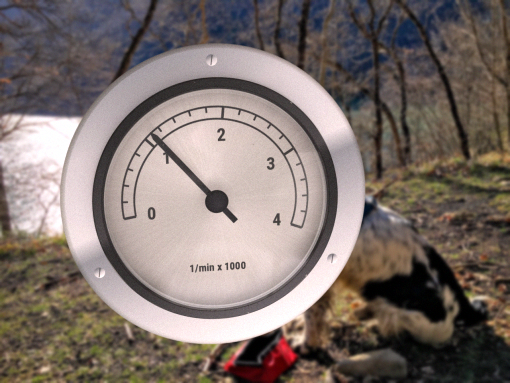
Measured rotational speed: rpm 1100
